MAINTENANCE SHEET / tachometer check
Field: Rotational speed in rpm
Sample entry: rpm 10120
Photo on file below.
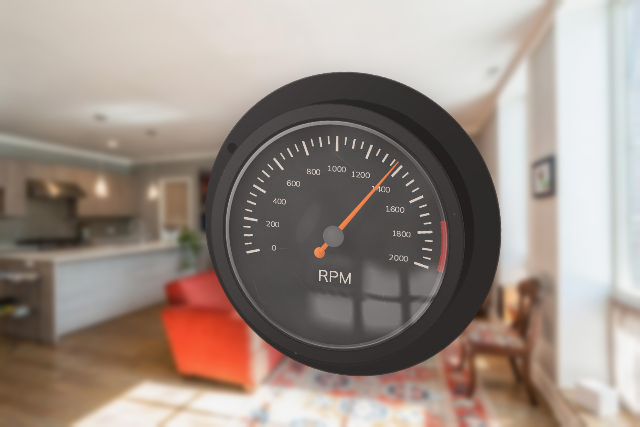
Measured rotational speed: rpm 1375
